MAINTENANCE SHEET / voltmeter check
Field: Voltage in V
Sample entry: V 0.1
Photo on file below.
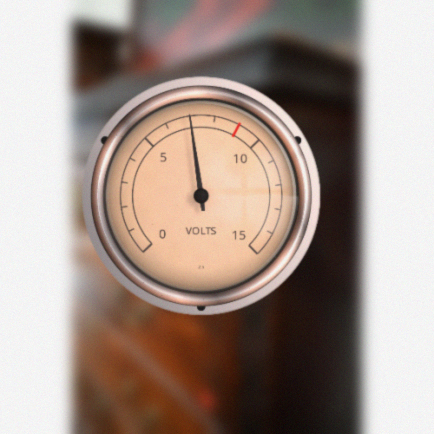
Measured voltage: V 7
